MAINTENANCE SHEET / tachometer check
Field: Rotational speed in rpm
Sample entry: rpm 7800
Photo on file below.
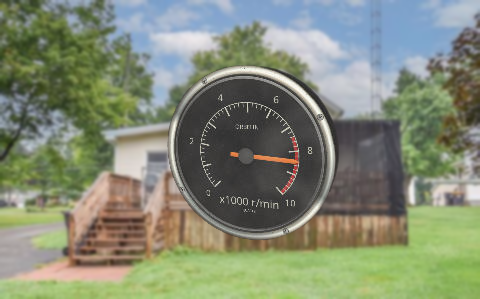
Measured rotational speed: rpm 8400
